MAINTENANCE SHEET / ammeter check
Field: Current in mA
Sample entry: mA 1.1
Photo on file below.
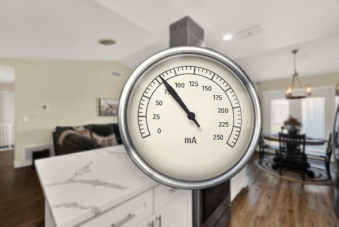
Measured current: mA 80
